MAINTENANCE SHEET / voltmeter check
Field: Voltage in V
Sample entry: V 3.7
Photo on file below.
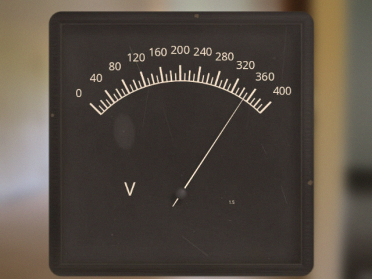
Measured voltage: V 350
